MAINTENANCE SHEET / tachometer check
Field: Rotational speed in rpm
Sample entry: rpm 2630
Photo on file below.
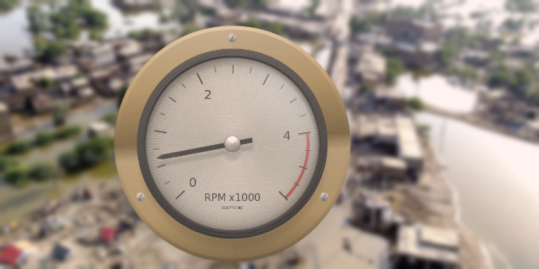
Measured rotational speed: rpm 625
